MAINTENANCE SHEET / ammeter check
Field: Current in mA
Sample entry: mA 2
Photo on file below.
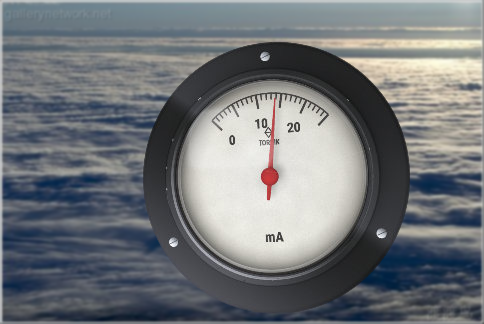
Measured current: mA 14
